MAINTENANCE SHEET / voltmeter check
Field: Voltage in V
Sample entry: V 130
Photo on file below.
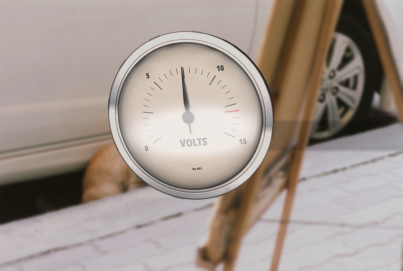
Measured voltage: V 7.5
